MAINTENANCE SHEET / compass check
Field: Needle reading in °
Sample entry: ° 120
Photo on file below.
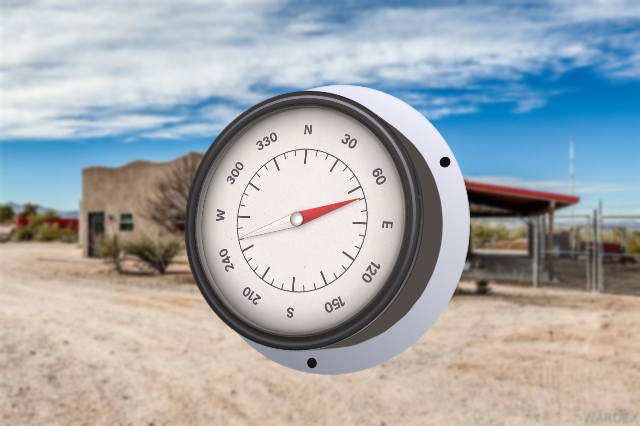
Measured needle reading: ° 70
